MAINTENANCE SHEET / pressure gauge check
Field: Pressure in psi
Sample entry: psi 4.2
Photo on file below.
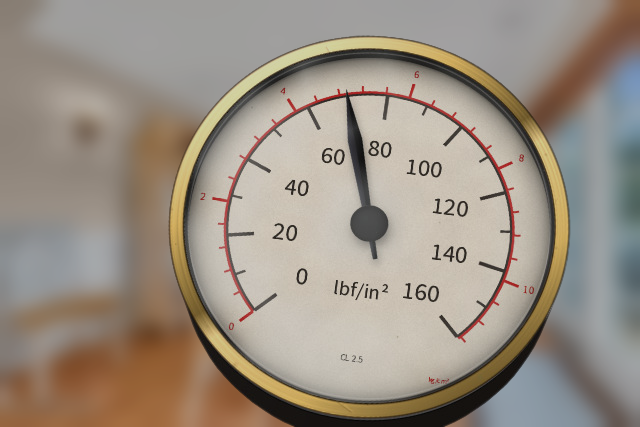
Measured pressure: psi 70
